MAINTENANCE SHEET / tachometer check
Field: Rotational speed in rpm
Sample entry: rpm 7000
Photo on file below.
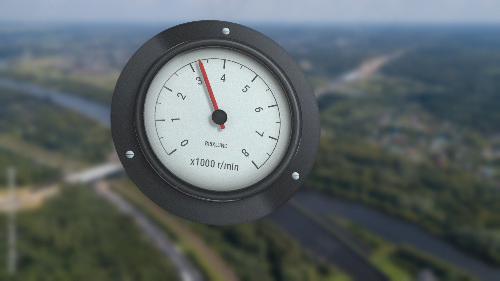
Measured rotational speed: rpm 3250
